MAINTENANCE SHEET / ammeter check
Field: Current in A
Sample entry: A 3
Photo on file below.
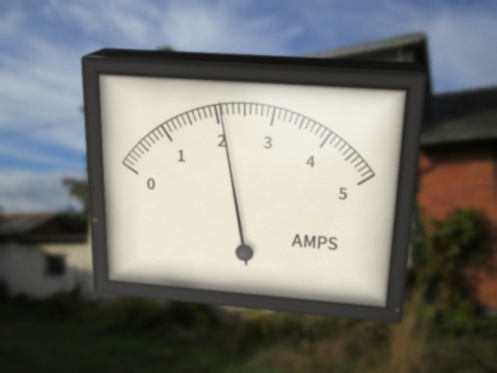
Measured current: A 2.1
